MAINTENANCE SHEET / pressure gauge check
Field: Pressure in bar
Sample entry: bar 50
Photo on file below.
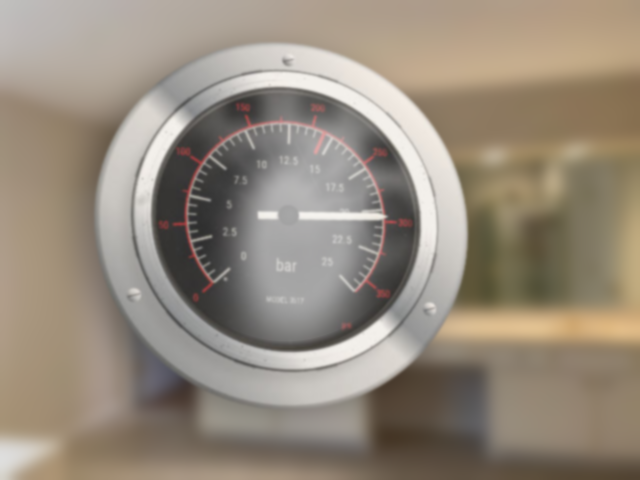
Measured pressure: bar 20.5
